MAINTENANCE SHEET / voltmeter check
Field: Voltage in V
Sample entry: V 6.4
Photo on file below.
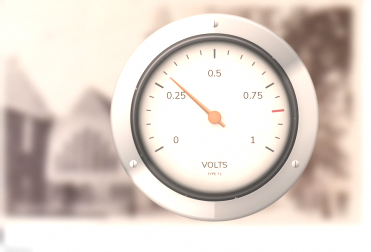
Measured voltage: V 0.3
